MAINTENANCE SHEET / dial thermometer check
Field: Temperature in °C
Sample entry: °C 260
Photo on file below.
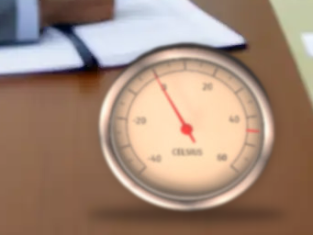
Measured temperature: °C 0
